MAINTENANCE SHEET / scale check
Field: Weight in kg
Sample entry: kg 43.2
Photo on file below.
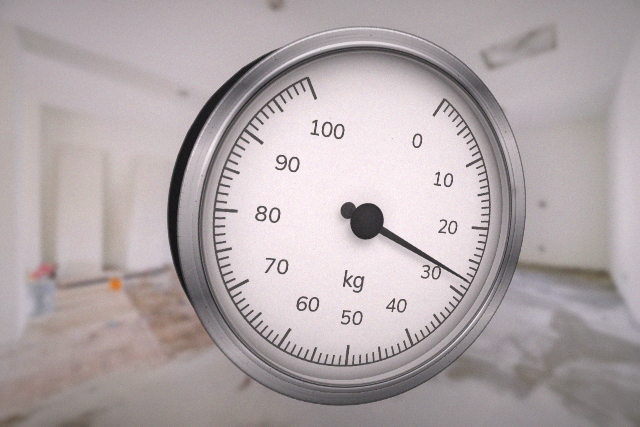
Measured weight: kg 28
